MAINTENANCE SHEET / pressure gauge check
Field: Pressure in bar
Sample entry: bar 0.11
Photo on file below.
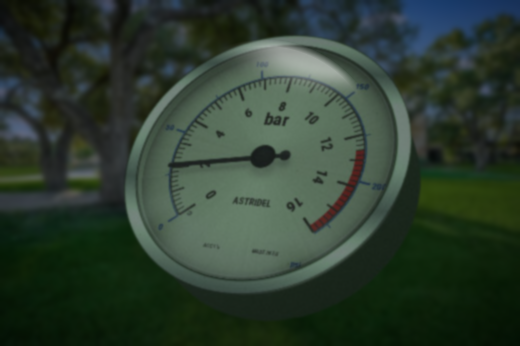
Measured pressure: bar 2
